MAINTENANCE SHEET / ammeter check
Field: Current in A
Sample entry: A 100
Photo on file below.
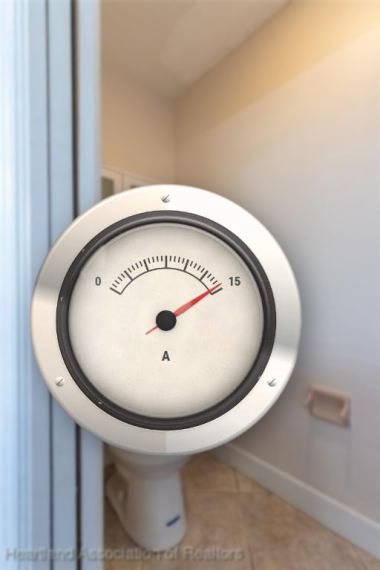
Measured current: A 14.5
